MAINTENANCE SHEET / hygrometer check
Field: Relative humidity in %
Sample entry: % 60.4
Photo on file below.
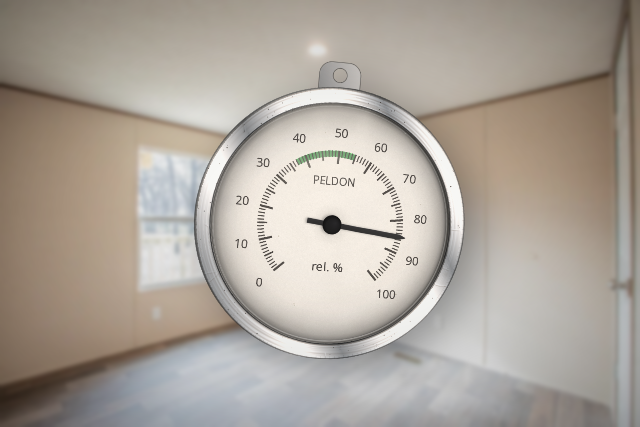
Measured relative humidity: % 85
